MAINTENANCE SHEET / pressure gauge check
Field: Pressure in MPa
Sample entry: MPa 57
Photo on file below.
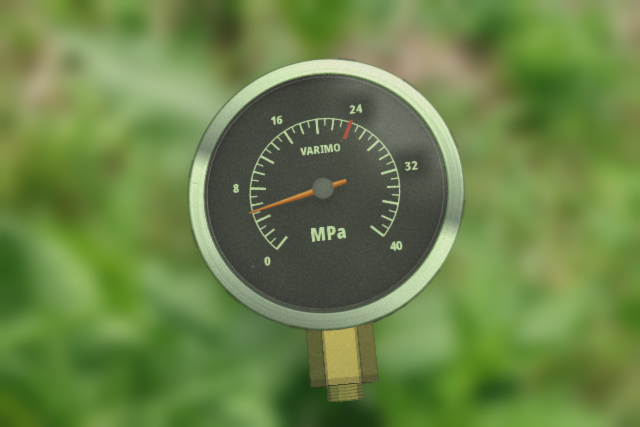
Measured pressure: MPa 5
